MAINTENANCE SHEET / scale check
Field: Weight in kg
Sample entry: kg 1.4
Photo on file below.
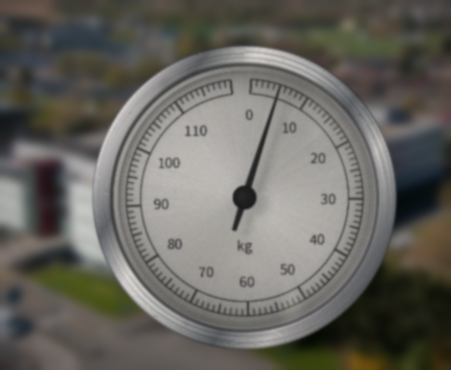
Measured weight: kg 5
